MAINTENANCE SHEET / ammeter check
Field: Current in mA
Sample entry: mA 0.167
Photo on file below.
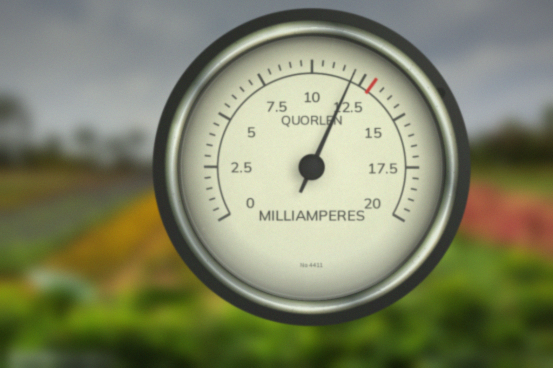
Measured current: mA 12
